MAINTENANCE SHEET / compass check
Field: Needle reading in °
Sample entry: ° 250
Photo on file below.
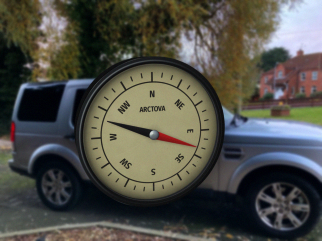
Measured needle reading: ° 110
